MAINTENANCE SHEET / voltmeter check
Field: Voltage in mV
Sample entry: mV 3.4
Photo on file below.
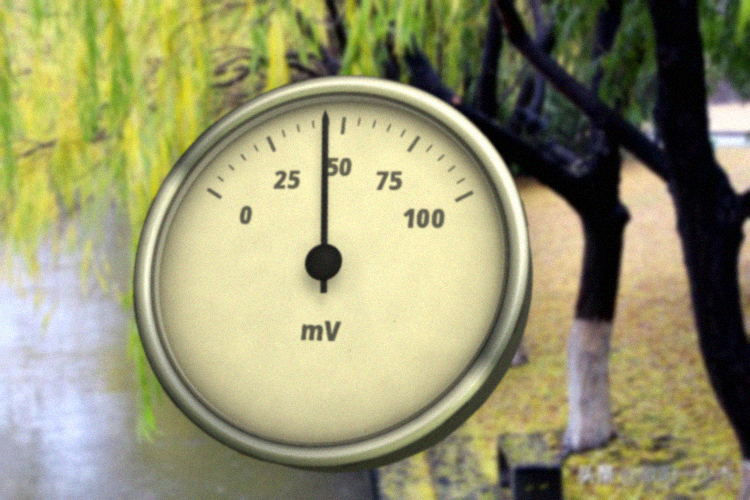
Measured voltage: mV 45
